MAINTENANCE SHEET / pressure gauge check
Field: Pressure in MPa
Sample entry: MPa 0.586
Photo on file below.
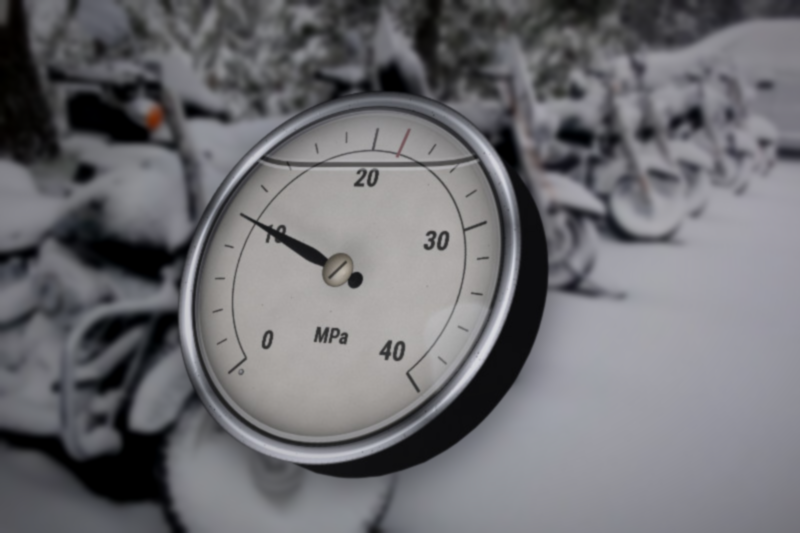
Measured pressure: MPa 10
